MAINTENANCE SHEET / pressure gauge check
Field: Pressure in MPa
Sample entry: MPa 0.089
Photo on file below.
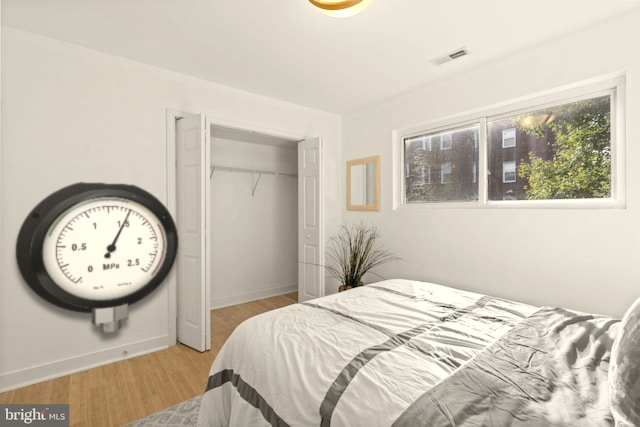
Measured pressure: MPa 1.5
